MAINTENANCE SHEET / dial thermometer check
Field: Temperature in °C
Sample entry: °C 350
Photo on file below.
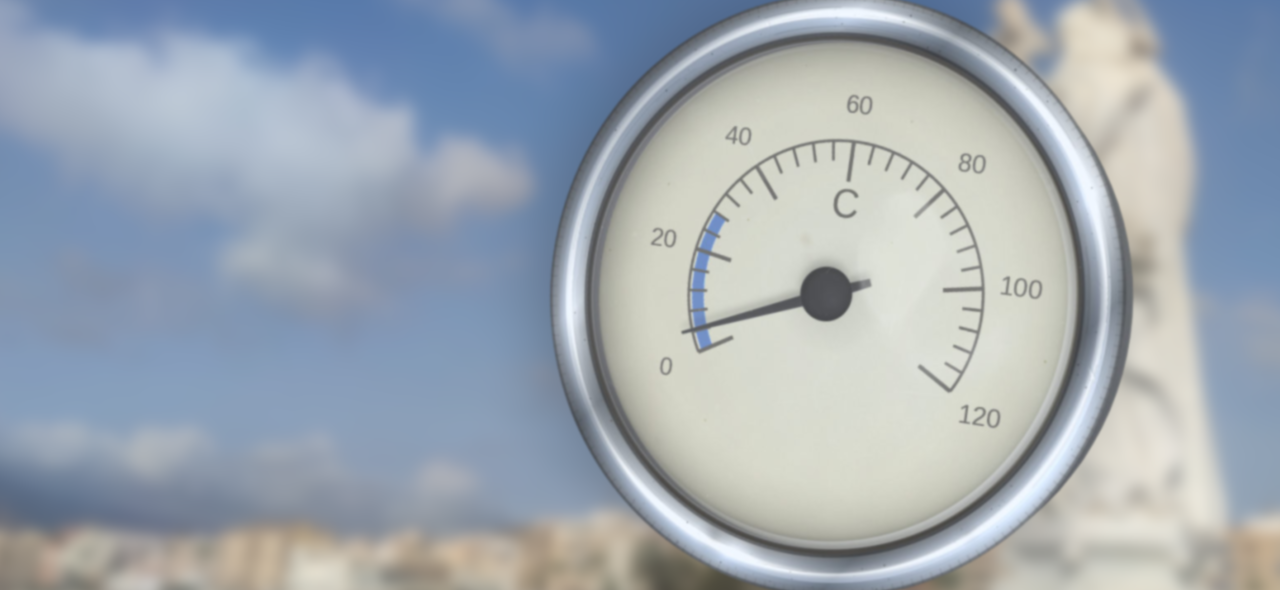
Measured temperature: °C 4
